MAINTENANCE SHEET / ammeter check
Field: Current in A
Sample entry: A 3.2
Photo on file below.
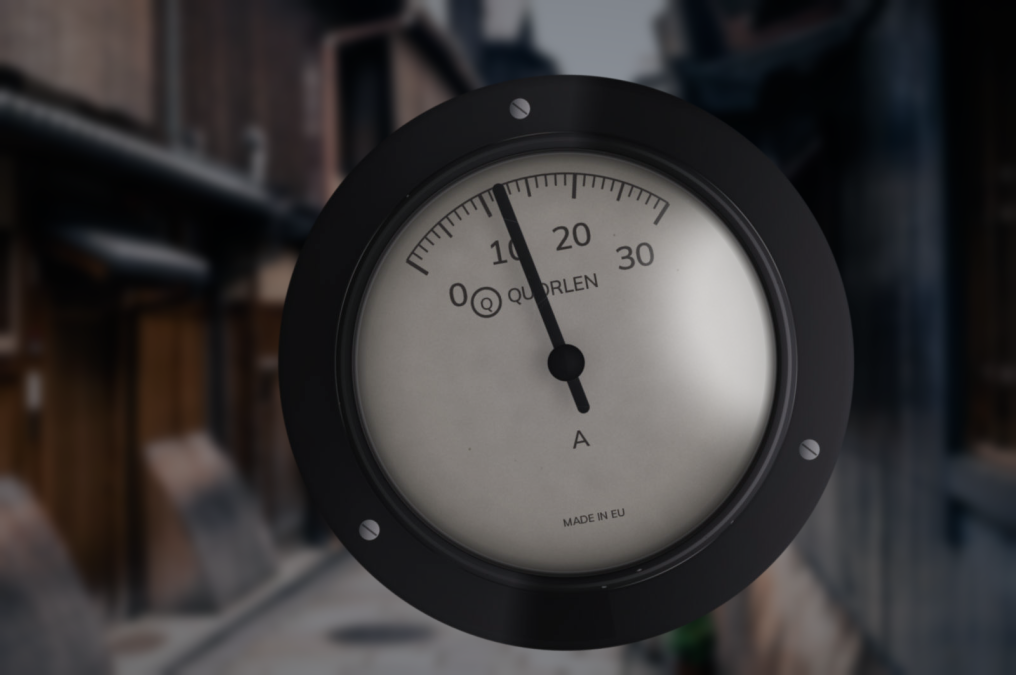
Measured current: A 12
